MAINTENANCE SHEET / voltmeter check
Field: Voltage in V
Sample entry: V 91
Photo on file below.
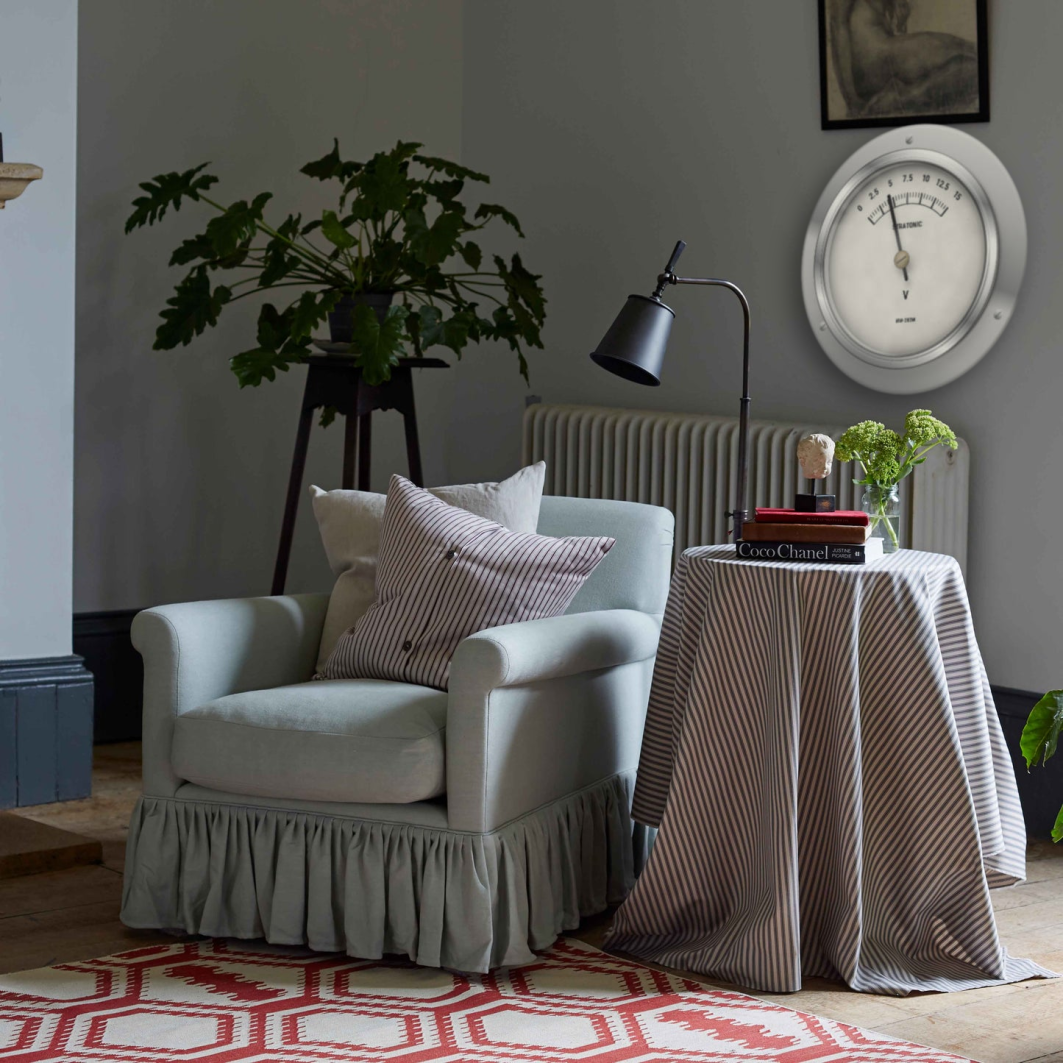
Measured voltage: V 5
